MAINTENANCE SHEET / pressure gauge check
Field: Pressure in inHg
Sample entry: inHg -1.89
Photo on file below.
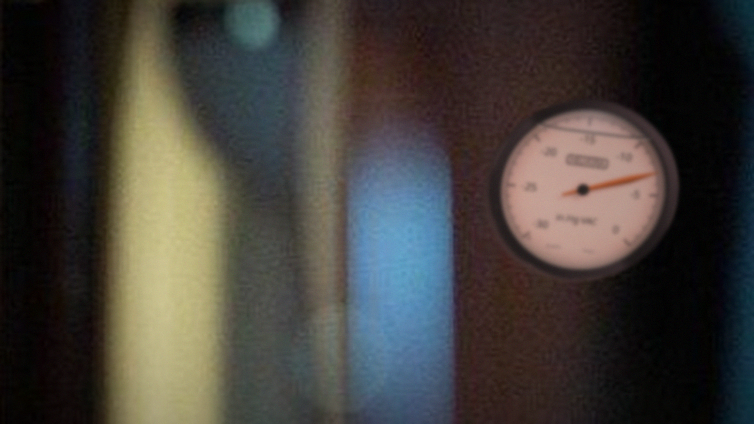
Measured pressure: inHg -7
